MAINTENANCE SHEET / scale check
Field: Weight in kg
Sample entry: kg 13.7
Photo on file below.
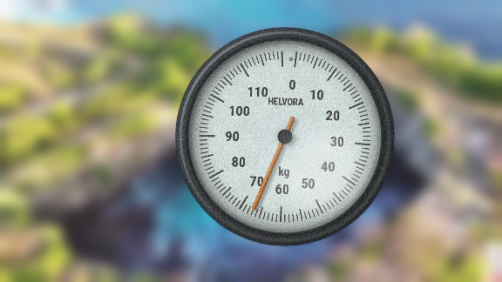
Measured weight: kg 67
